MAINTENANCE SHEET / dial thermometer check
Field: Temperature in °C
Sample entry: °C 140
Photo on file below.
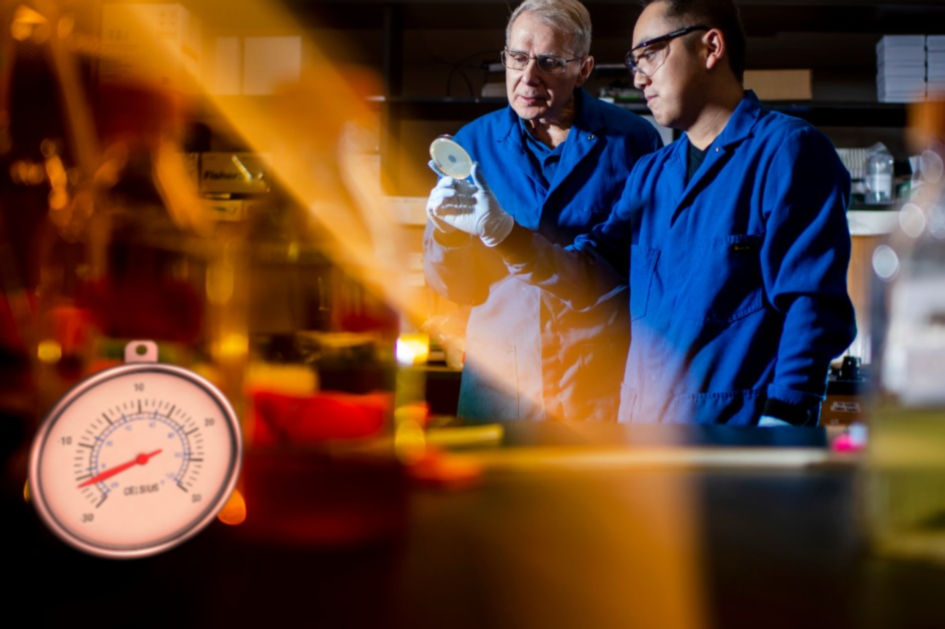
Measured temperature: °C -22
